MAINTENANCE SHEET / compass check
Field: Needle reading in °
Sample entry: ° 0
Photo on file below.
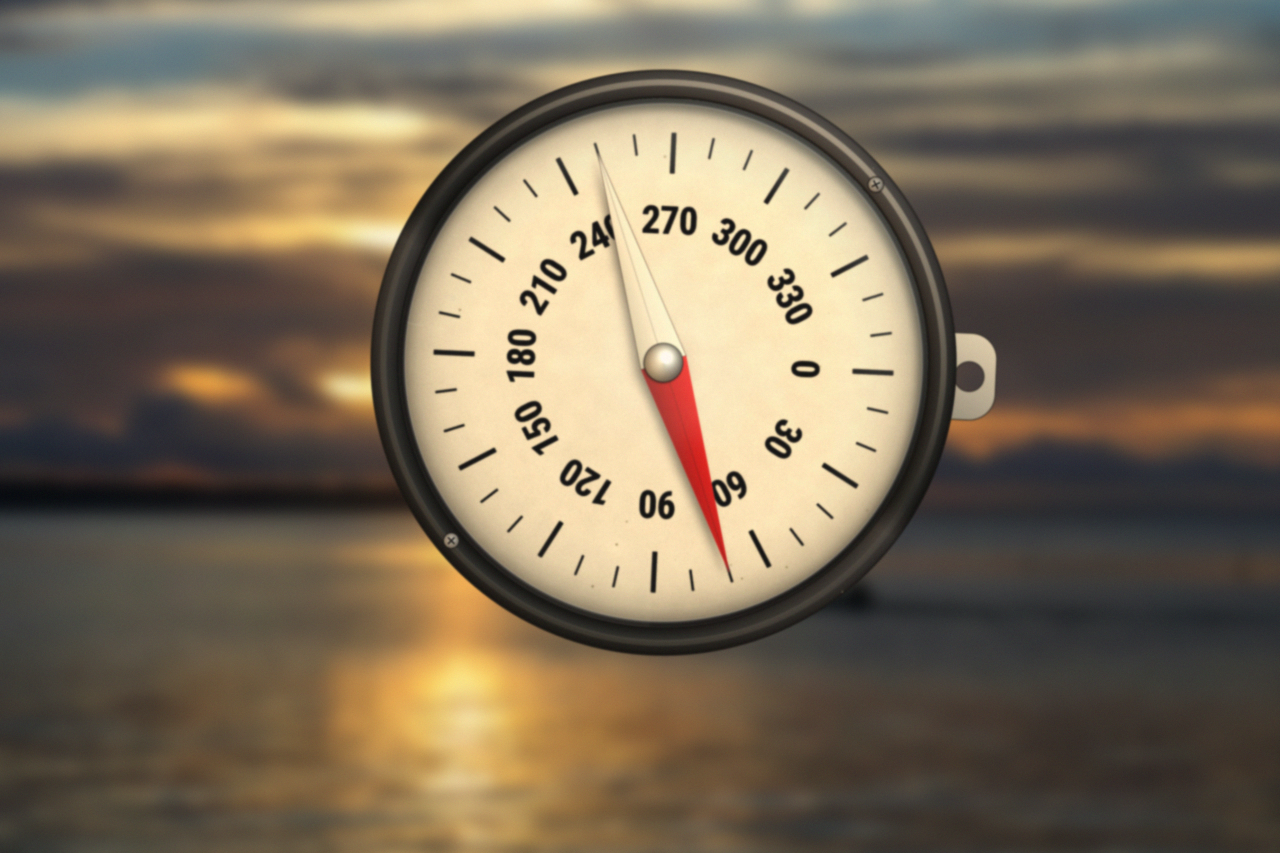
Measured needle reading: ° 70
